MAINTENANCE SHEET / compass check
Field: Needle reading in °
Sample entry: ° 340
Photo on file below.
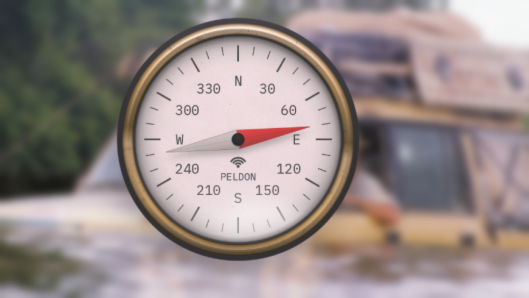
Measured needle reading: ° 80
